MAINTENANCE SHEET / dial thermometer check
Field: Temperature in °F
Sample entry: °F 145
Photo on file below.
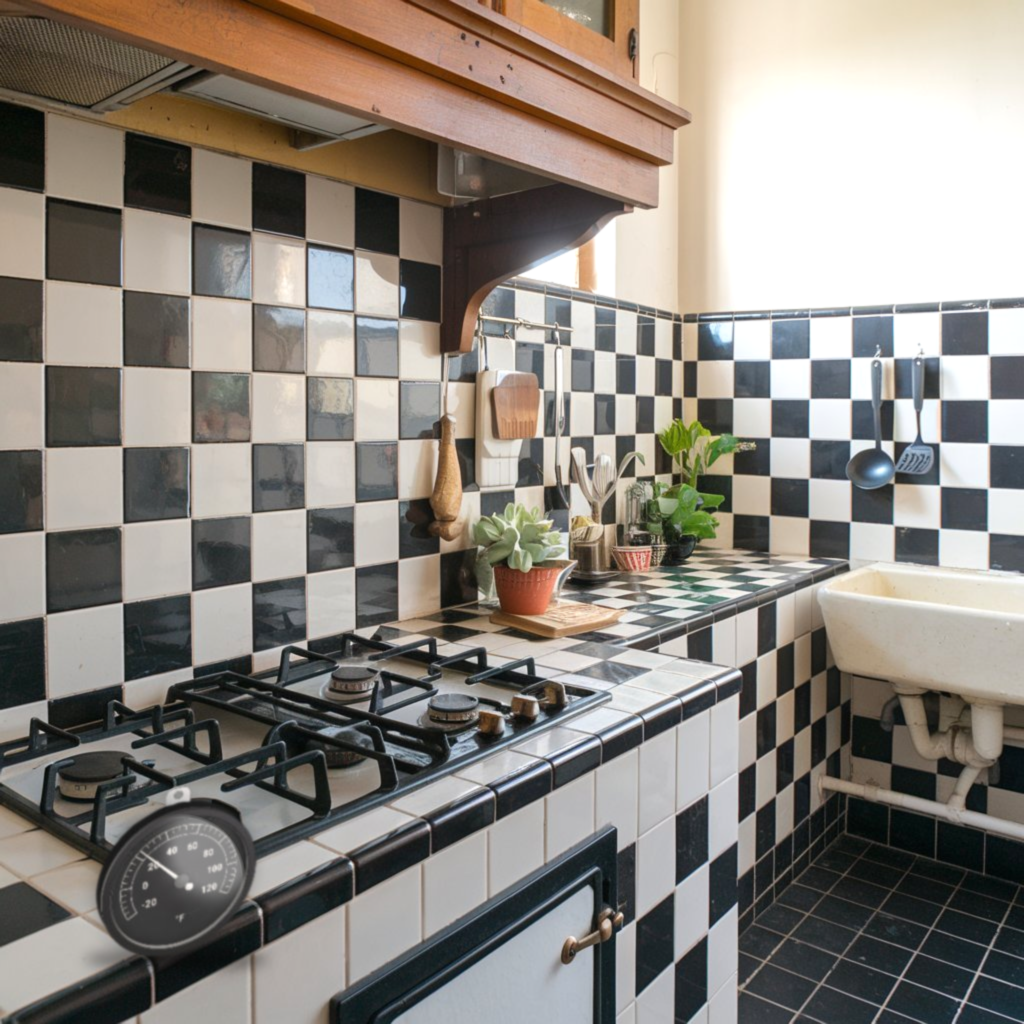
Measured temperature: °F 24
